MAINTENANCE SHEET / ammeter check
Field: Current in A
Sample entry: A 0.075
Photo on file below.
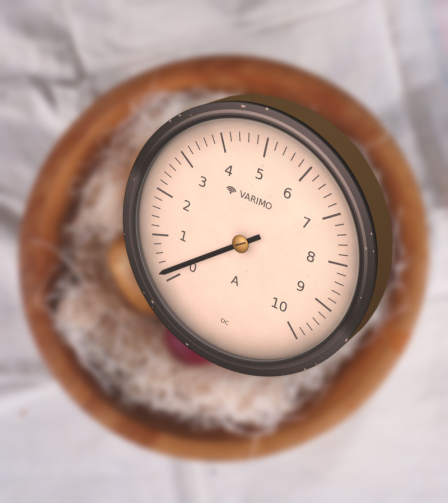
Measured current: A 0.2
